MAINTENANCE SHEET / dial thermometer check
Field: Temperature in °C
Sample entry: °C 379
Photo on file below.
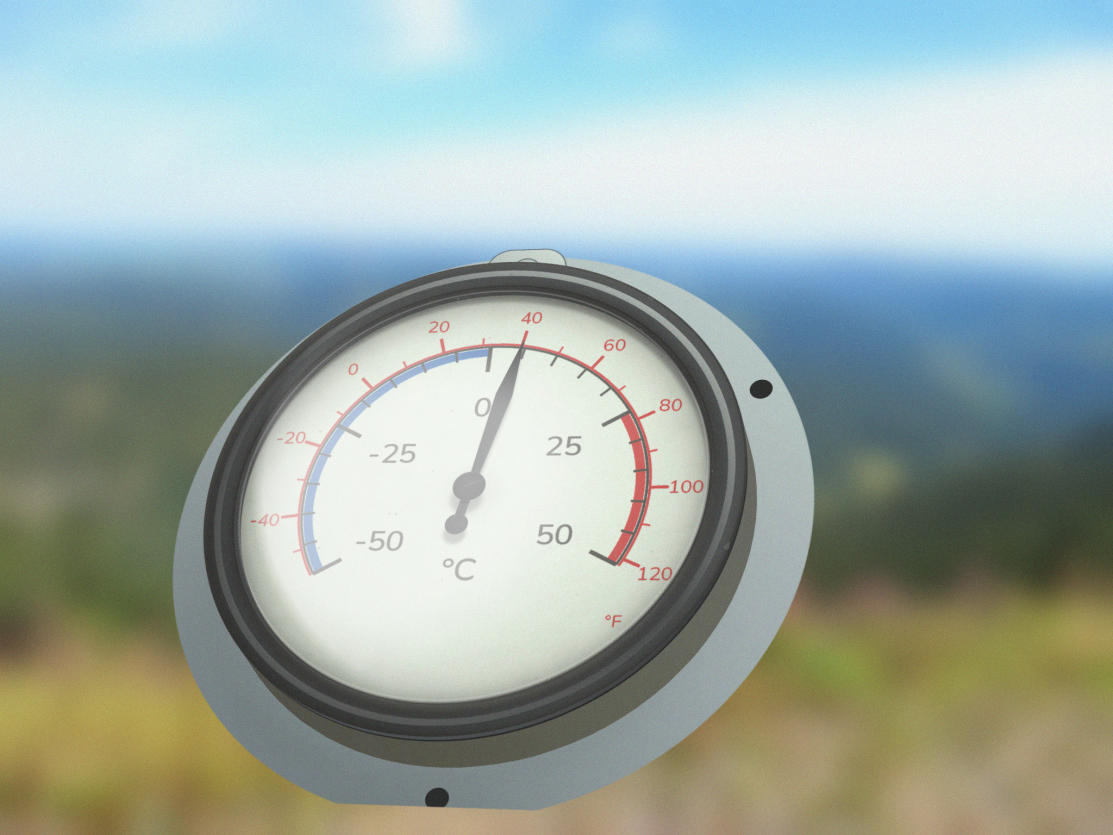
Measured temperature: °C 5
